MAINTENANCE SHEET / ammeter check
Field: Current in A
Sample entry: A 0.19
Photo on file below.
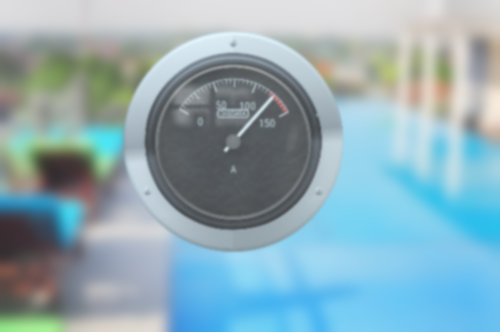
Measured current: A 125
